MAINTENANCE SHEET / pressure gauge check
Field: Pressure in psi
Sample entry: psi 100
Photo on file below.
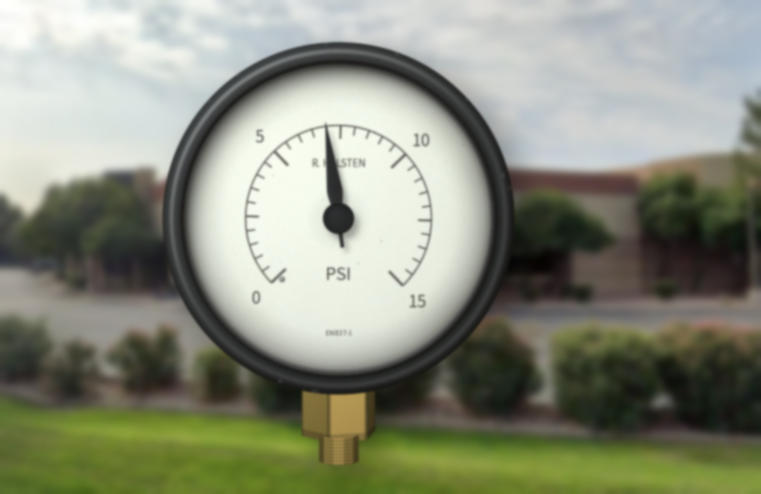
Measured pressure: psi 7
